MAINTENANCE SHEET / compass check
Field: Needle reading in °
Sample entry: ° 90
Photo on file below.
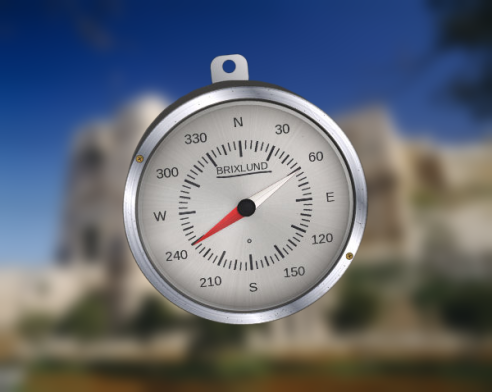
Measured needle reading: ° 240
